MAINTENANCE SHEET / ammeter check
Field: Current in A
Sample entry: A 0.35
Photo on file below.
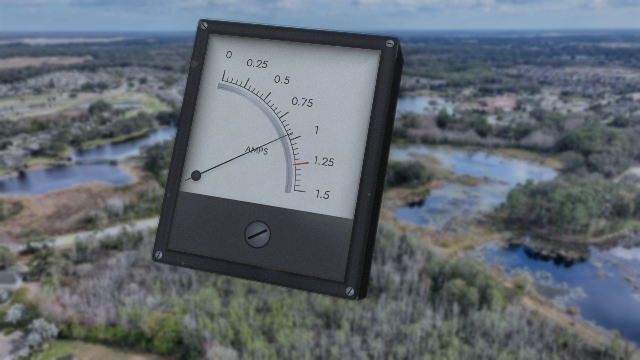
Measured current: A 0.95
